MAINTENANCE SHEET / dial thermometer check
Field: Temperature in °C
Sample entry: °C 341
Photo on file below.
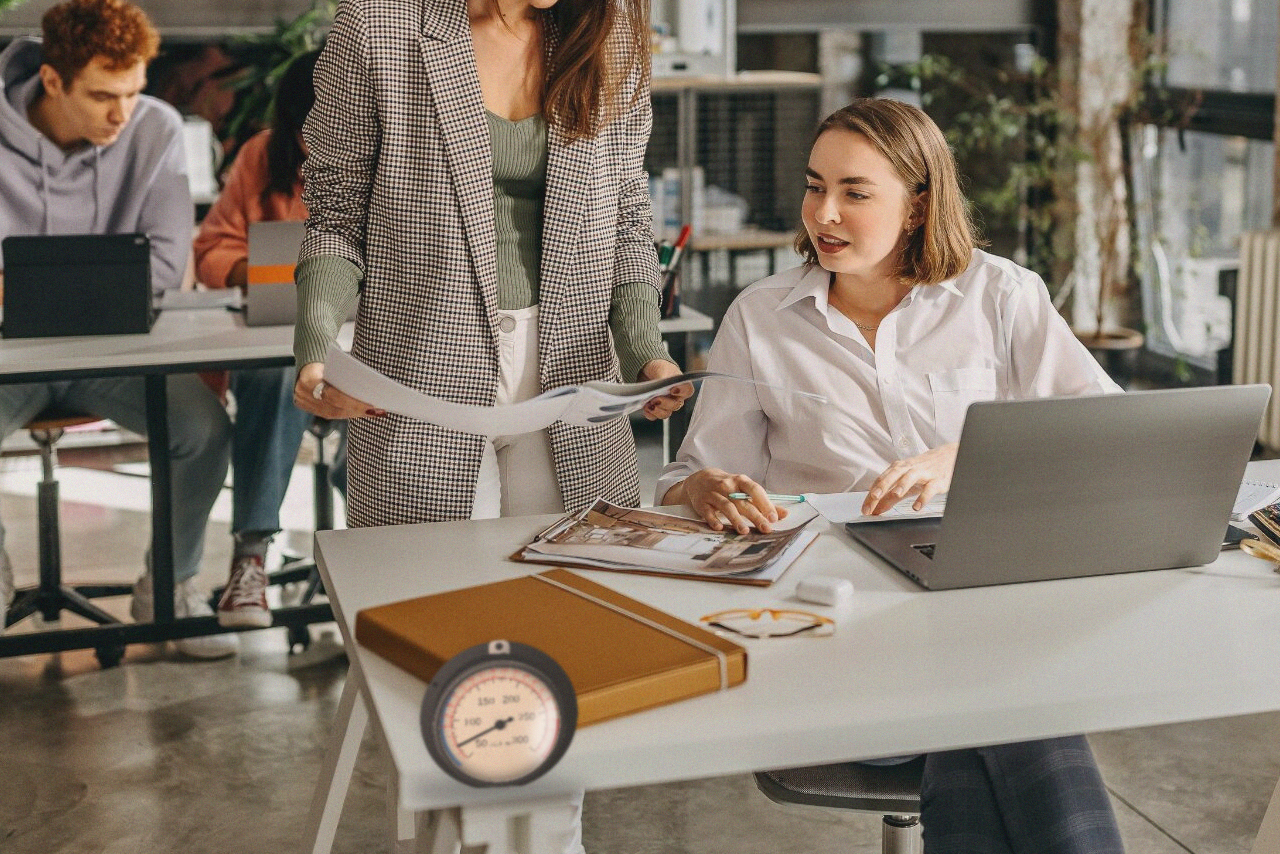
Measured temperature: °C 70
